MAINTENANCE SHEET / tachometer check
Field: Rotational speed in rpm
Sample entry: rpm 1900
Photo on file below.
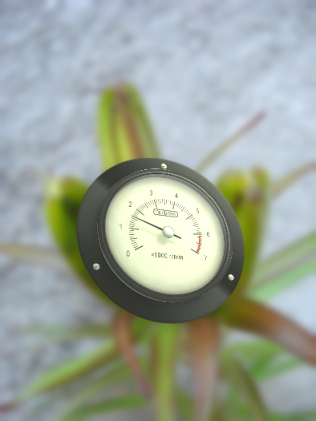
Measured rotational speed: rpm 1500
